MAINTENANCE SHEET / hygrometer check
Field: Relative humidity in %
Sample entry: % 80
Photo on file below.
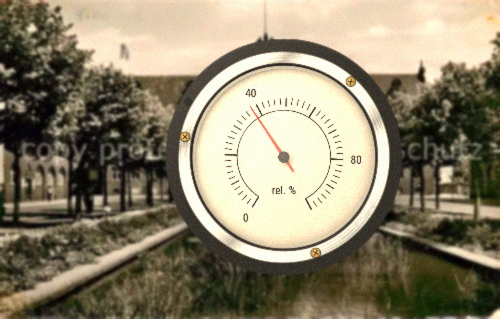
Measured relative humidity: % 38
